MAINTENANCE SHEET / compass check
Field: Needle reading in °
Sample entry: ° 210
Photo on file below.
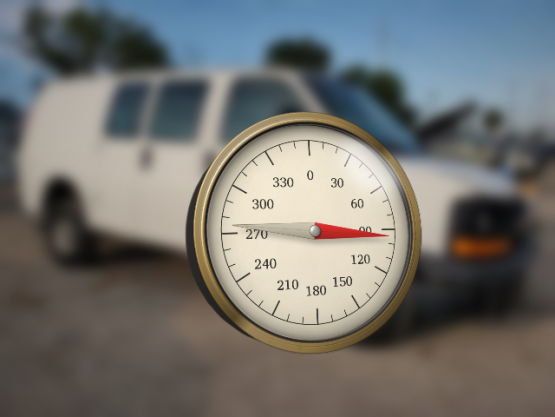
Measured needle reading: ° 95
